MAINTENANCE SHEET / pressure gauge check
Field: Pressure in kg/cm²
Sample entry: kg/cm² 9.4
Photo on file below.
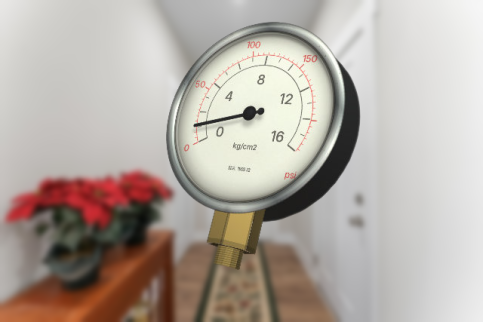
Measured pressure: kg/cm² 1
